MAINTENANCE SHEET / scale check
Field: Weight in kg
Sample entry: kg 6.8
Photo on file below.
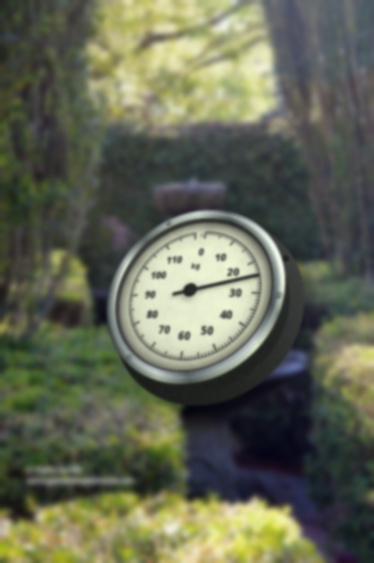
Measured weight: kg 25
